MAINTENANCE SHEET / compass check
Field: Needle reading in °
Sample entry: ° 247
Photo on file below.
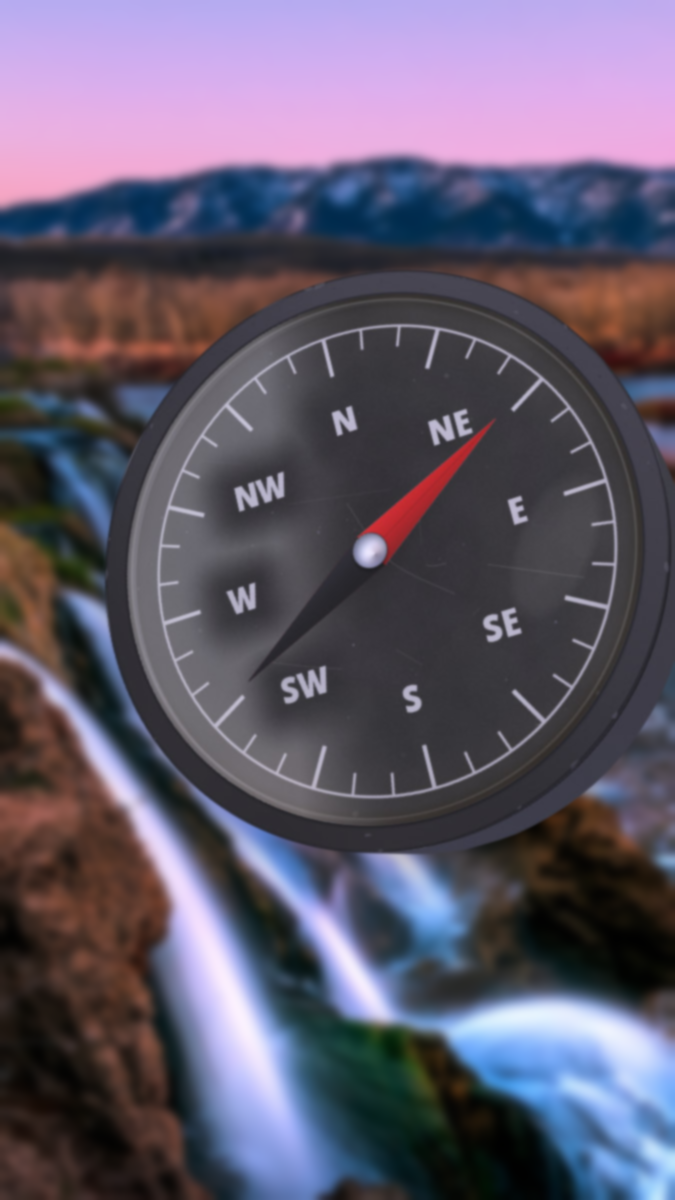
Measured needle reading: ° 60
